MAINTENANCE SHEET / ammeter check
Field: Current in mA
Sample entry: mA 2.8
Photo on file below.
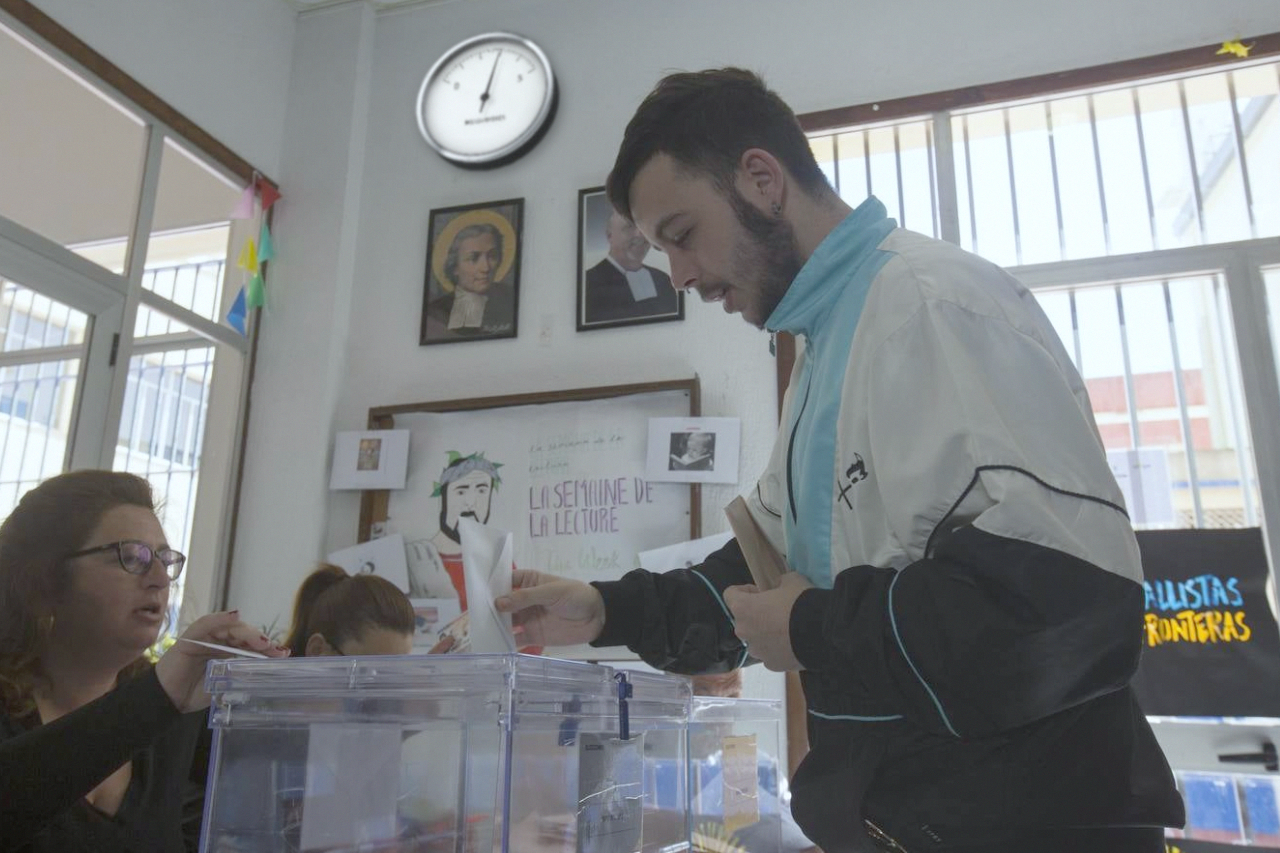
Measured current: mA 3
